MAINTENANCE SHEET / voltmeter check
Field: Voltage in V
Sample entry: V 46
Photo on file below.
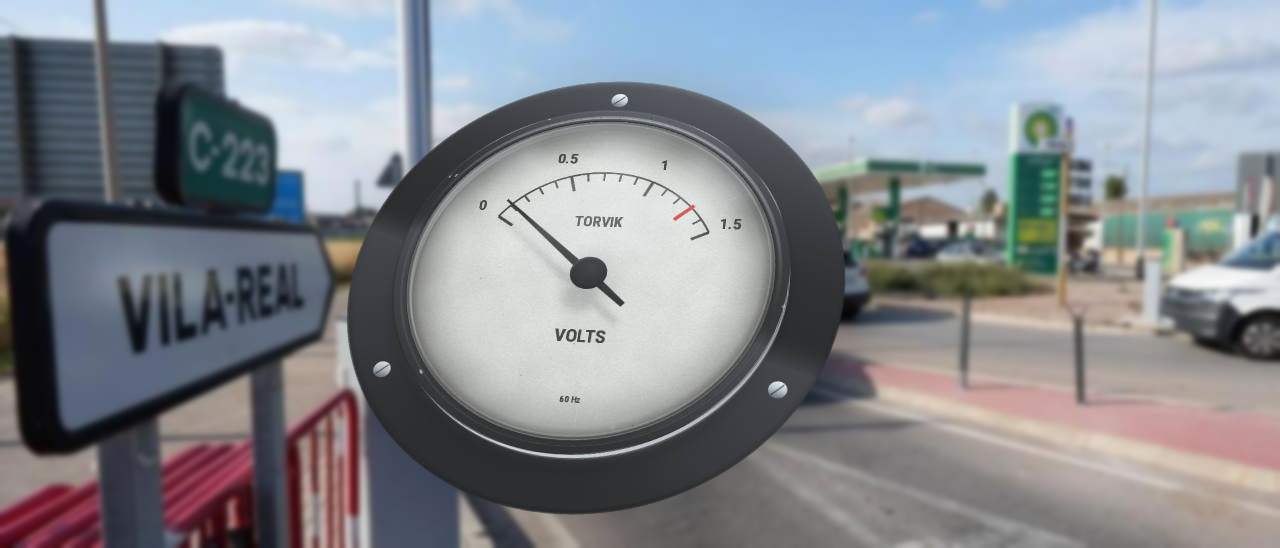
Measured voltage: V 0.1
